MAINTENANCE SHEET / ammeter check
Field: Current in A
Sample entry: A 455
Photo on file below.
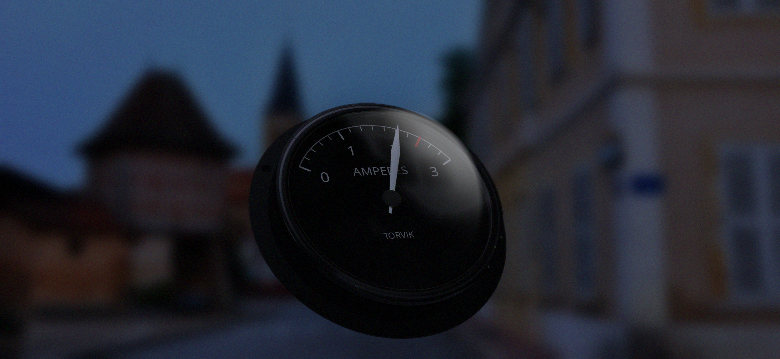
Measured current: A 2
